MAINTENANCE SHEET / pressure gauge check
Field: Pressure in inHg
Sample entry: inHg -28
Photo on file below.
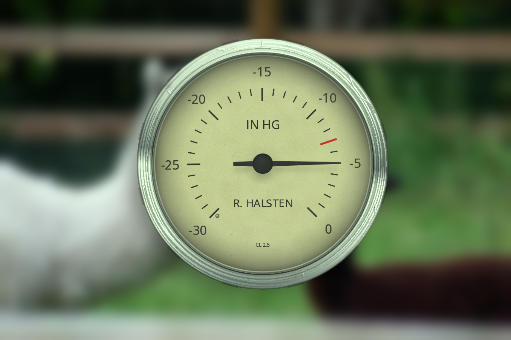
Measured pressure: inHg -5
